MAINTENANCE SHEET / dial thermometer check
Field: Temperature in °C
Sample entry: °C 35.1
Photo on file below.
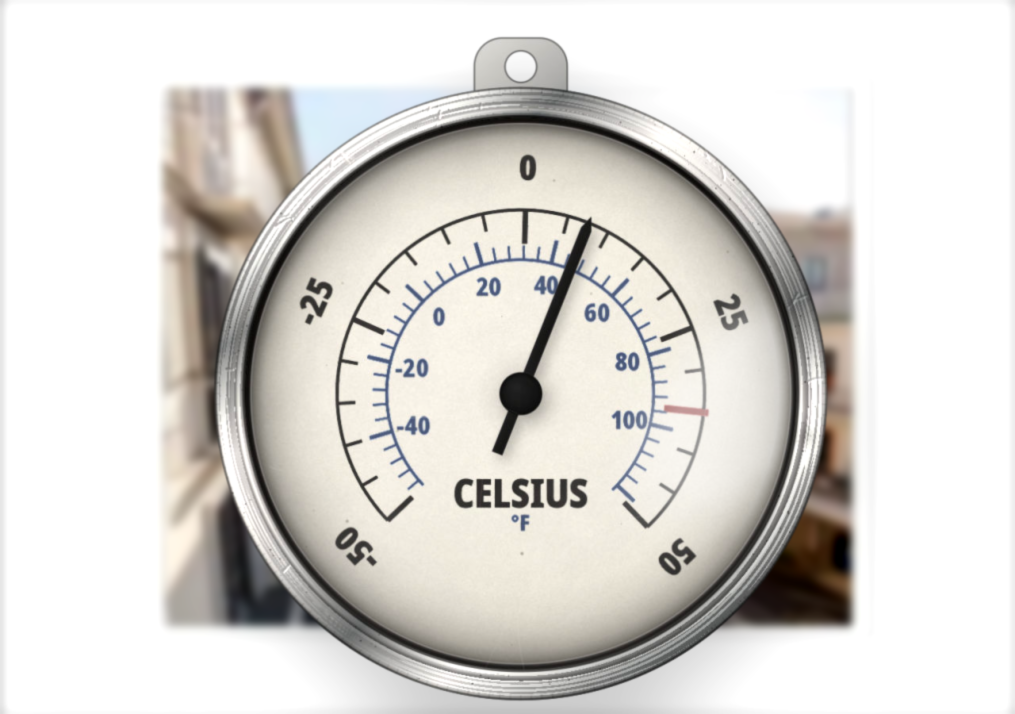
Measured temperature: °C 7.5
